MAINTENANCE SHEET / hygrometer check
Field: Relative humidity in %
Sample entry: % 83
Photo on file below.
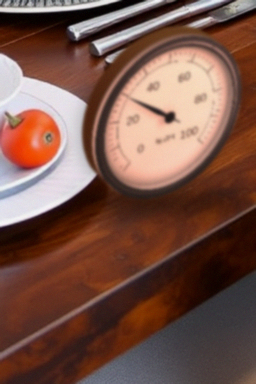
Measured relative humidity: % 30
